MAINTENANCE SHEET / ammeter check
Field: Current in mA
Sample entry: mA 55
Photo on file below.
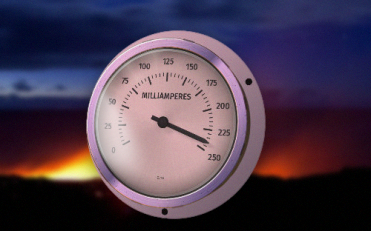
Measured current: mA 240
